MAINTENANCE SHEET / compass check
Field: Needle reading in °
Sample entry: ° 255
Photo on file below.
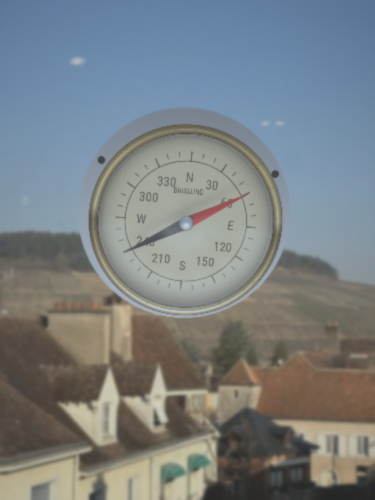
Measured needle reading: ° 60
